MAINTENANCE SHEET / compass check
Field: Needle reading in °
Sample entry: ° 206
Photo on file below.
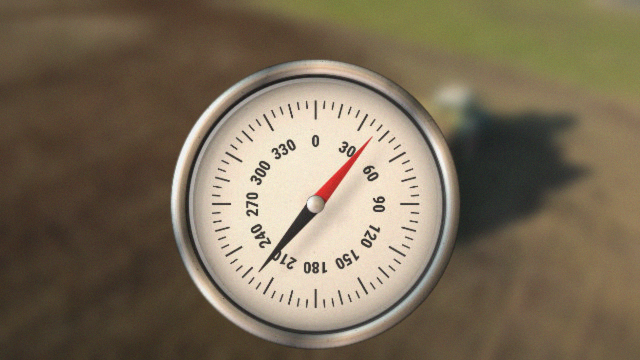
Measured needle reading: ° 40
